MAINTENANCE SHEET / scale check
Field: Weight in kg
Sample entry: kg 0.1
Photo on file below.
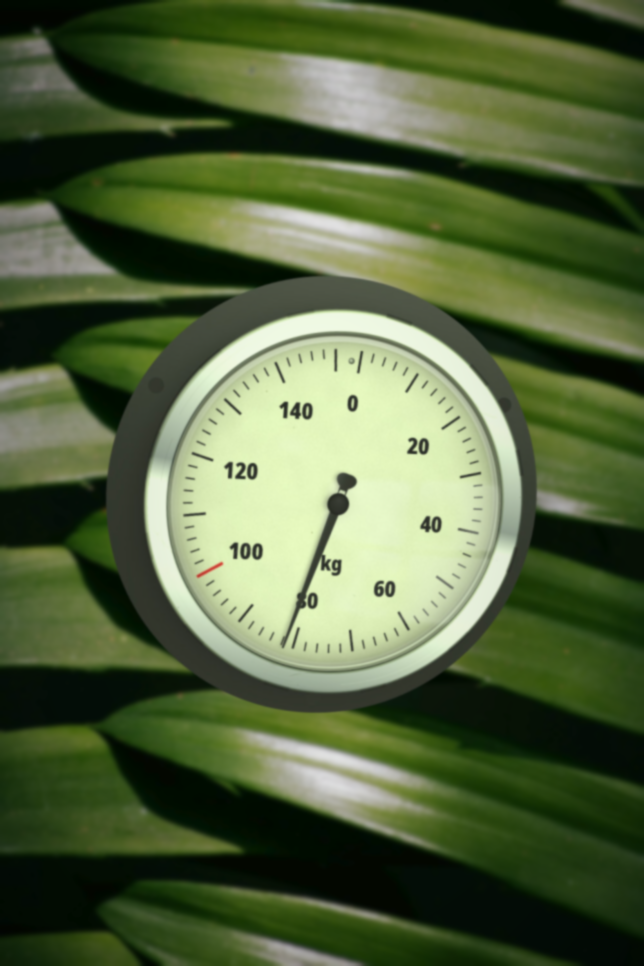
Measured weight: kg 82
